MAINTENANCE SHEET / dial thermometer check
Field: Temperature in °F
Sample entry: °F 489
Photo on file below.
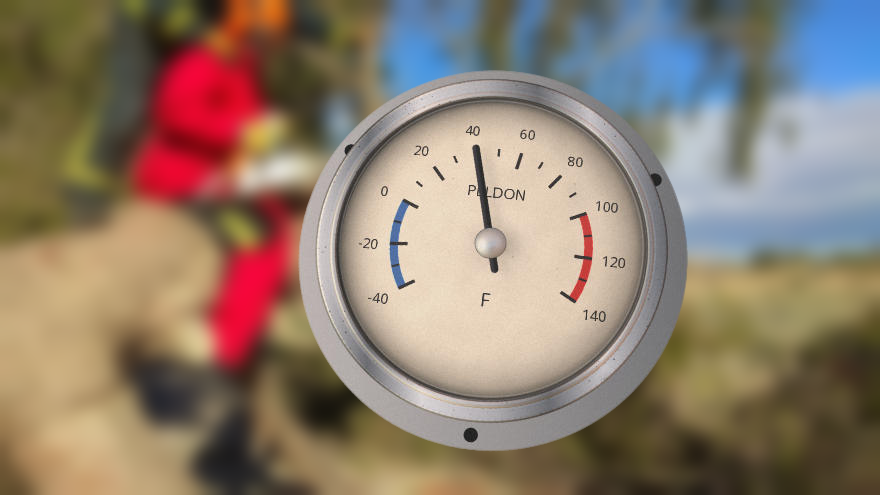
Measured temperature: °F 40
